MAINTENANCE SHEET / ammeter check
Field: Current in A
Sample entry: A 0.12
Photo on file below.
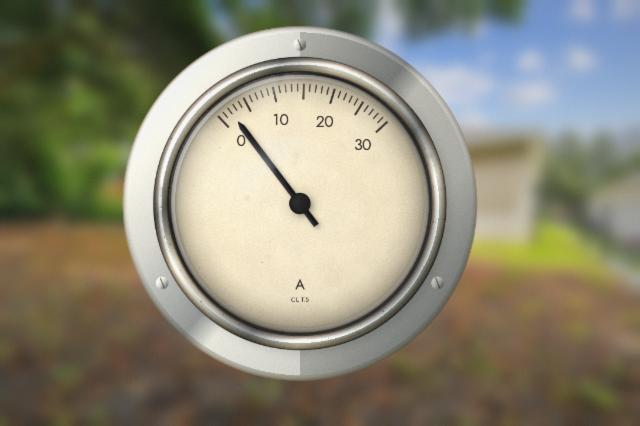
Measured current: A 2
